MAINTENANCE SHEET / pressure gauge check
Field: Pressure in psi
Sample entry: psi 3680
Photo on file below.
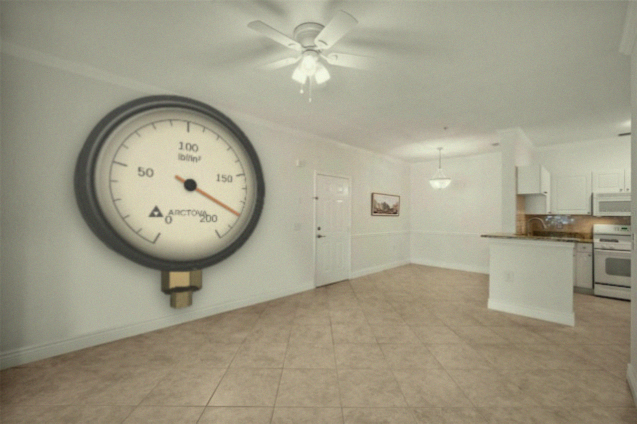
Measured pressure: psi 180
